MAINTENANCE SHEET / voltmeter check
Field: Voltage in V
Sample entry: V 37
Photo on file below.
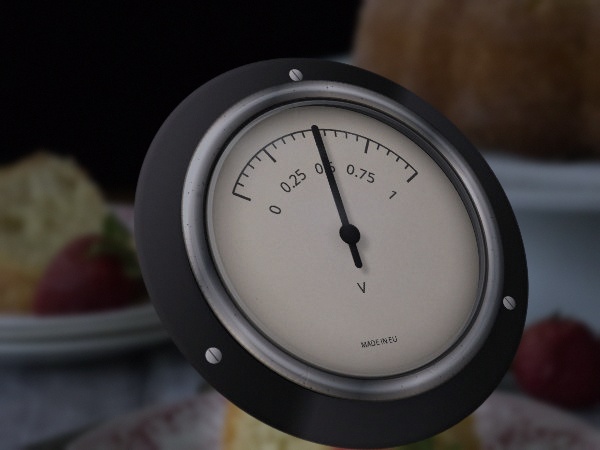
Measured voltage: V 0.5
